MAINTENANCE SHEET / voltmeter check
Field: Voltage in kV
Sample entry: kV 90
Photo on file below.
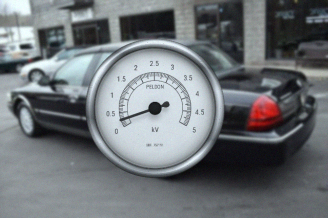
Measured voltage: kV 0.25
